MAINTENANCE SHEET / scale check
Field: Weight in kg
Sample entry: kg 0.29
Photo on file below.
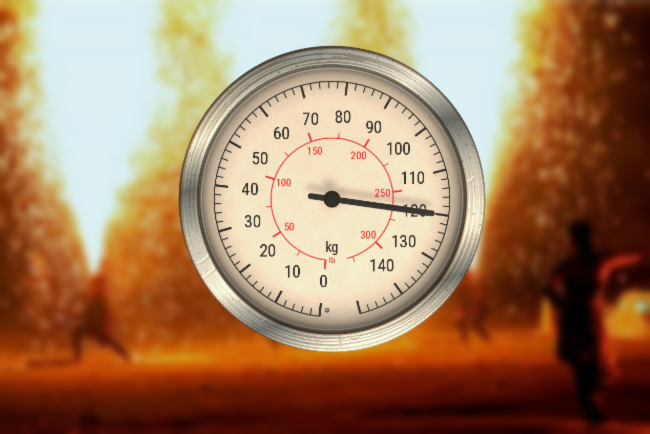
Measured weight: kg 120
